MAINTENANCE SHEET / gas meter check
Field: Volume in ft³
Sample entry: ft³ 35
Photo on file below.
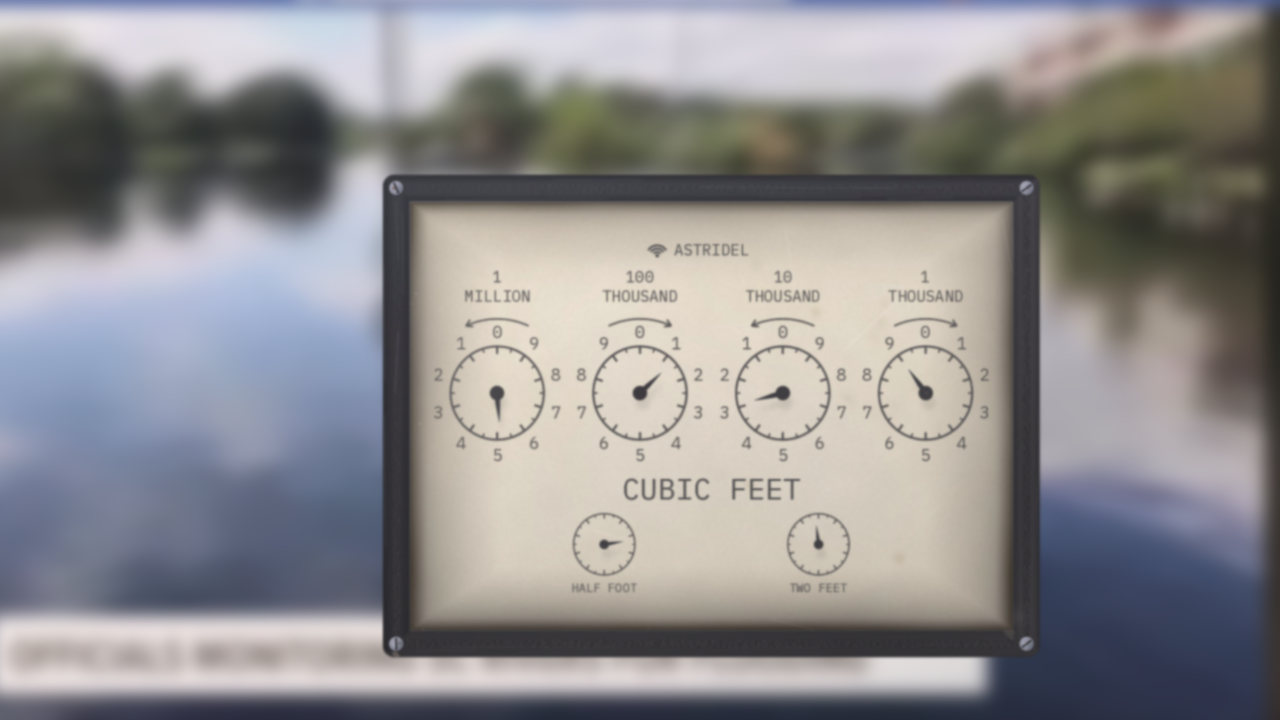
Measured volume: ft³ 512900
